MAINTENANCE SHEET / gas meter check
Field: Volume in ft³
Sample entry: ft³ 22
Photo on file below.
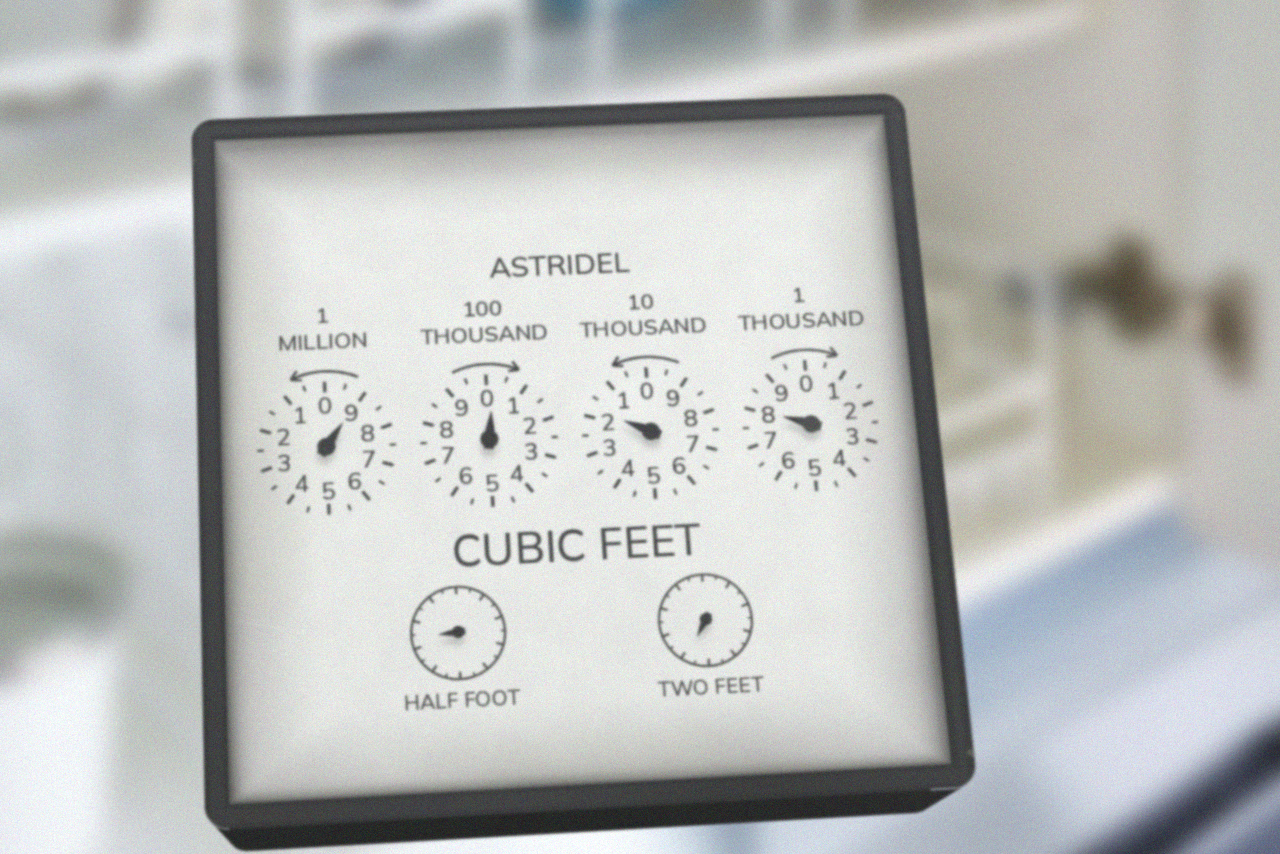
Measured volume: ft³ 901800
